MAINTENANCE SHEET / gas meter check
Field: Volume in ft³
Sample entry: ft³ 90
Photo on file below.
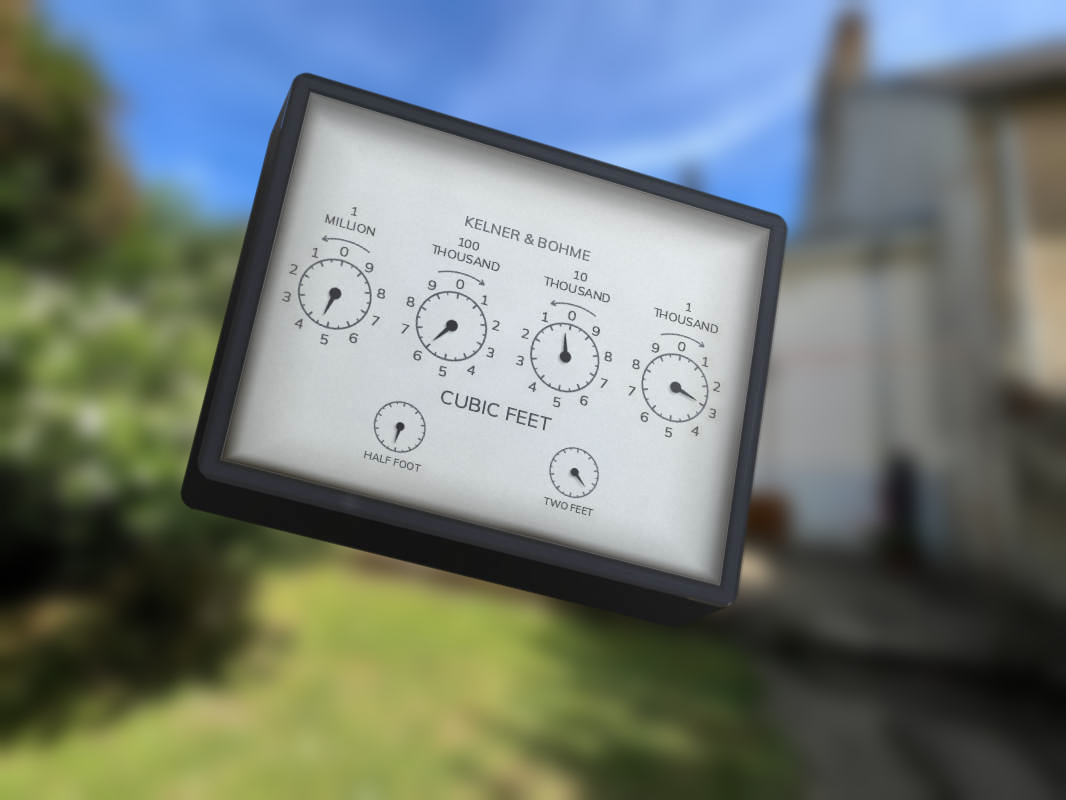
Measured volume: ft³ 460300
